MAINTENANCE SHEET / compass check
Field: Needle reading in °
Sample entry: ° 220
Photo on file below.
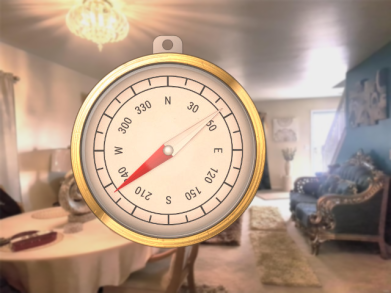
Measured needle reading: ° 232.5
